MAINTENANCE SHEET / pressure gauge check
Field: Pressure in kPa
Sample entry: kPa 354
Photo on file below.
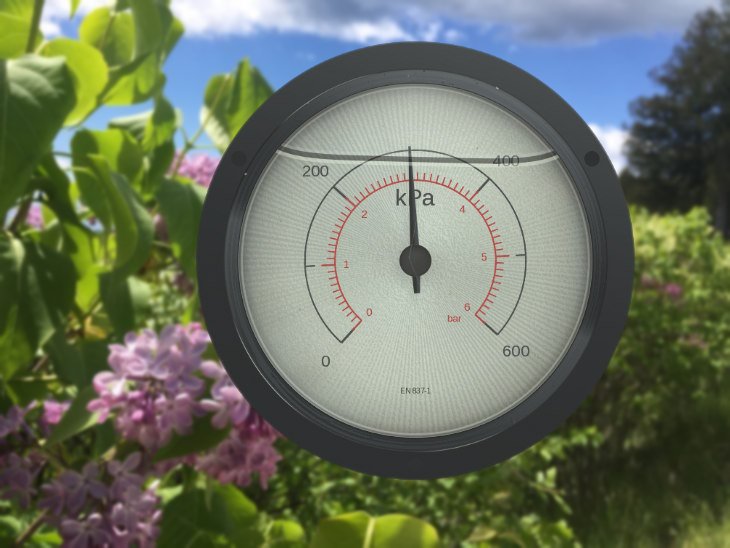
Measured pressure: kPa 300
